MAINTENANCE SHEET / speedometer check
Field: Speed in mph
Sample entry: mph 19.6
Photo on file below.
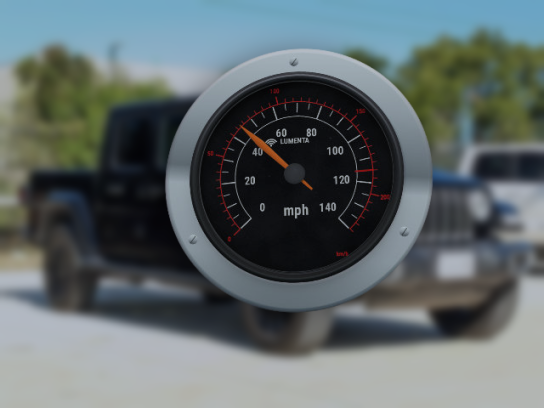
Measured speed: mph 45
